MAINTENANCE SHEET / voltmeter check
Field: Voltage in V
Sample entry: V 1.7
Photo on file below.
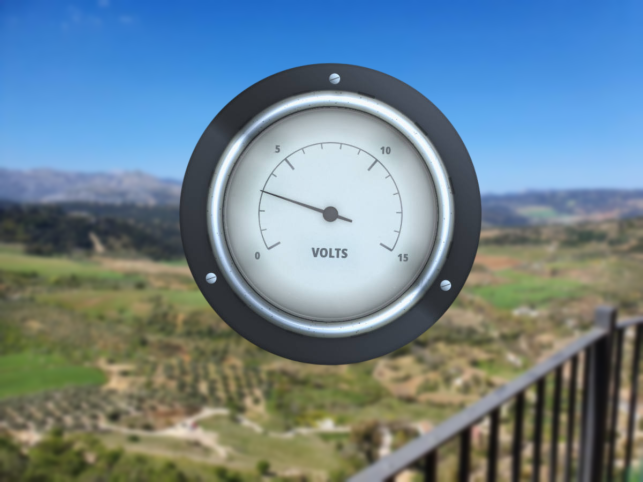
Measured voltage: V 3
